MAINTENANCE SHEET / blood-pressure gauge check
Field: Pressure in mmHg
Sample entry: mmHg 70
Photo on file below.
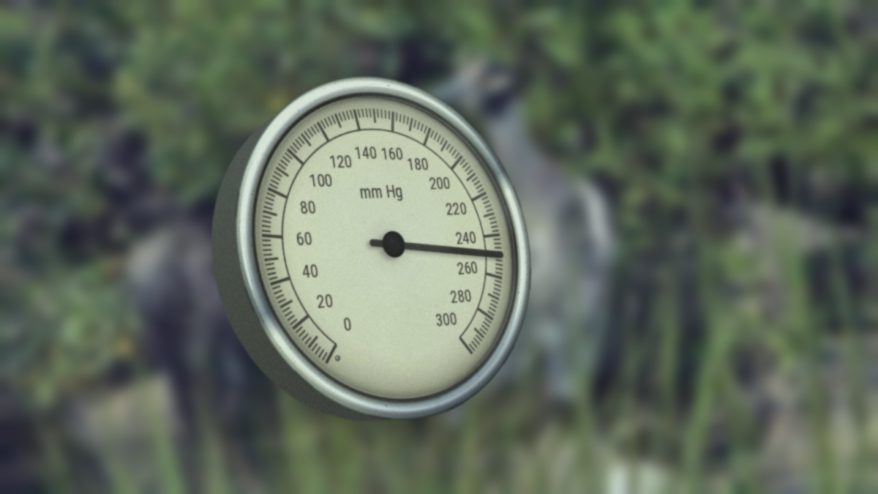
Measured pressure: mmHg 250
